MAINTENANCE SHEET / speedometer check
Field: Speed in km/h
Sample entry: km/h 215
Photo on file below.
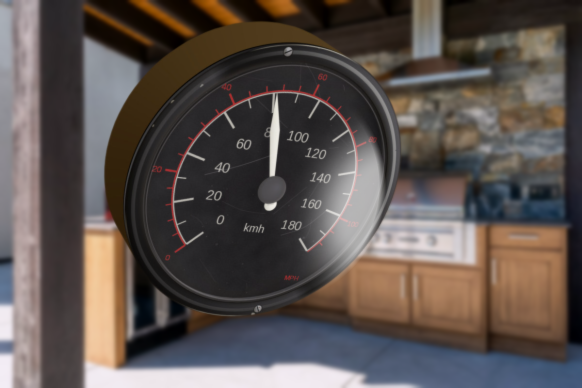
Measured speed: km/h 80
